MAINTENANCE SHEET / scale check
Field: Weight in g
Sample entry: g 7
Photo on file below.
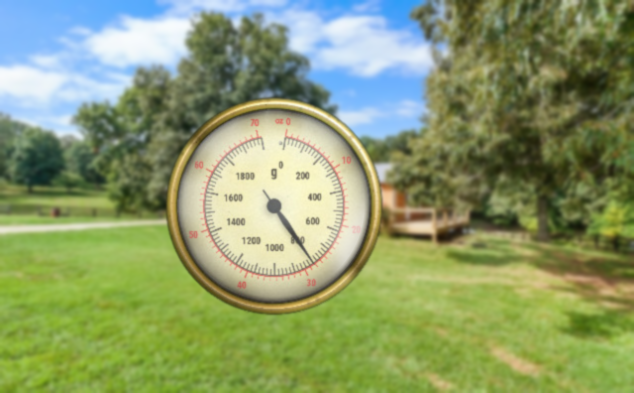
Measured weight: g 800
